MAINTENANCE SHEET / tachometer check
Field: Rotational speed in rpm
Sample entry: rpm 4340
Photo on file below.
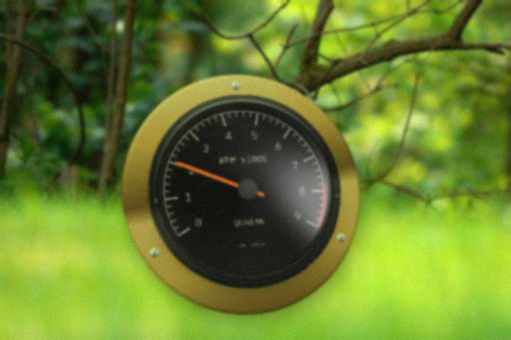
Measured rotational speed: rpm 2000
